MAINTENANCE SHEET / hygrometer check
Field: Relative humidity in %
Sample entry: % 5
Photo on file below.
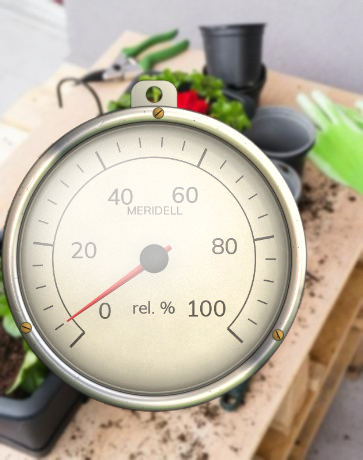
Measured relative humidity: % 4
